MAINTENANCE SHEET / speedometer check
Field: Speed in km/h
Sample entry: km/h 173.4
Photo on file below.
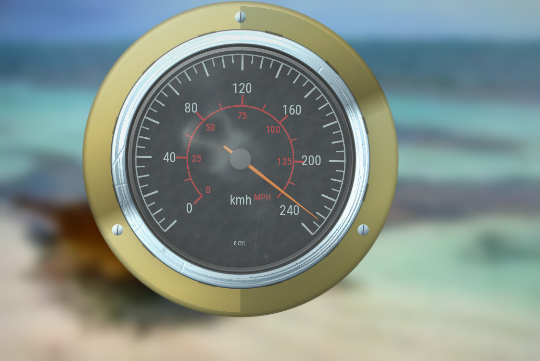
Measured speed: km/h 232.5
